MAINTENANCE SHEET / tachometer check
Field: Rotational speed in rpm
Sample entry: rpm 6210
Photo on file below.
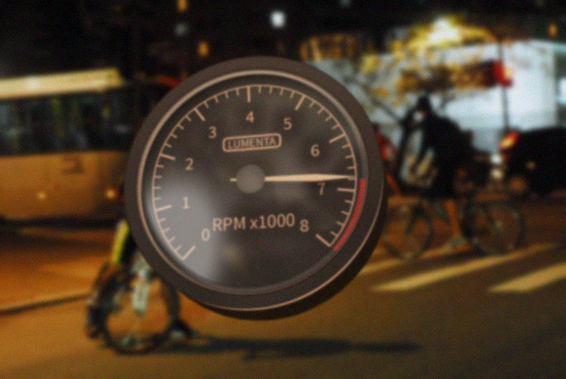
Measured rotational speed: rpm 6800
